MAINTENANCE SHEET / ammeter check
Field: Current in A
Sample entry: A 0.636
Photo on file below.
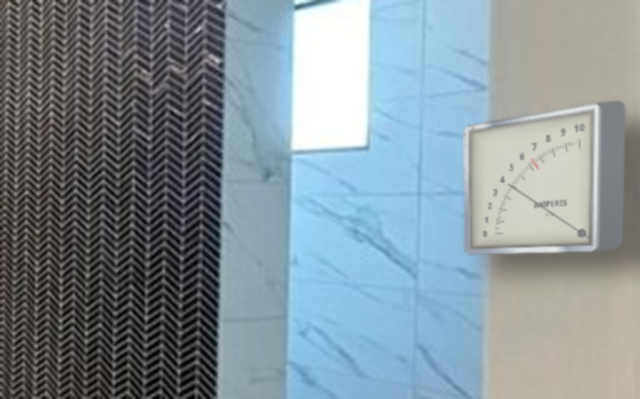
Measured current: A 4
